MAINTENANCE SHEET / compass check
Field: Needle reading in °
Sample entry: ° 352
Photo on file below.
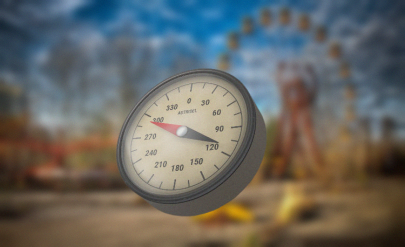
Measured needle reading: ° 292.5
